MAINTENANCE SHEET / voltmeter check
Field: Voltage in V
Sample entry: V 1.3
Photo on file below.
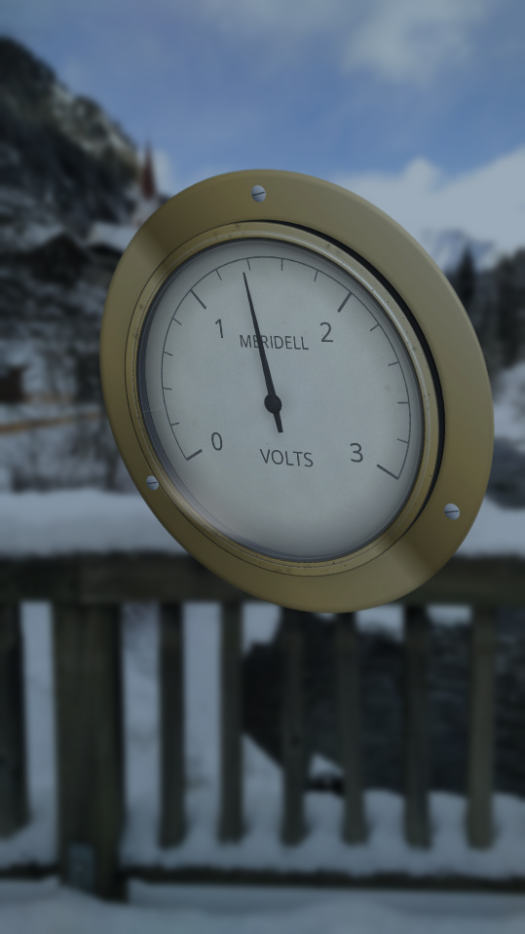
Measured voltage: V 1.4
